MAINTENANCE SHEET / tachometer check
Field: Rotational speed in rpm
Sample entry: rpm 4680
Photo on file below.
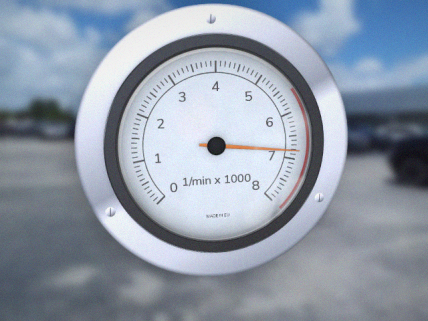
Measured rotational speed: rpm 6800
